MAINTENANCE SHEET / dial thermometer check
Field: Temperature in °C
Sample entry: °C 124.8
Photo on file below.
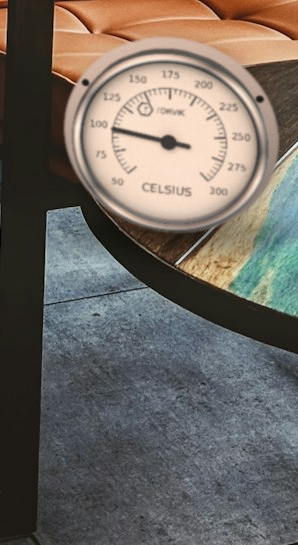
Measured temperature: °C 100
